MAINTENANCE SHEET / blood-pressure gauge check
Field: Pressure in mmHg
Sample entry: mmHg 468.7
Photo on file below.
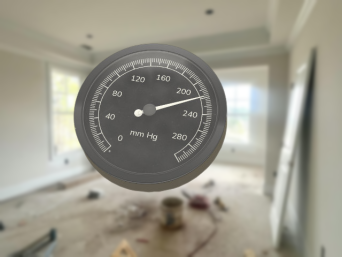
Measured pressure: mmHg 220
